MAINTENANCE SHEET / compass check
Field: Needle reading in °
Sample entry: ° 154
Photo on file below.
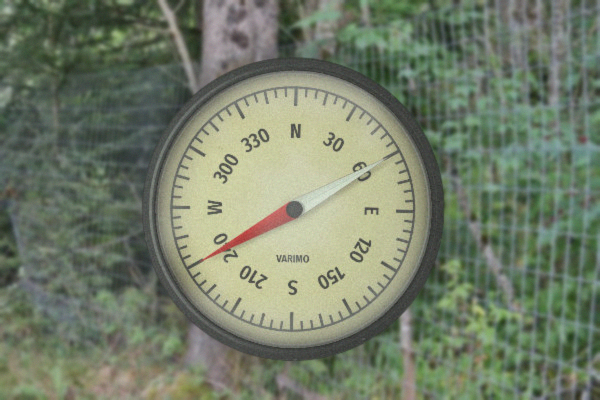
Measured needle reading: ° 240
